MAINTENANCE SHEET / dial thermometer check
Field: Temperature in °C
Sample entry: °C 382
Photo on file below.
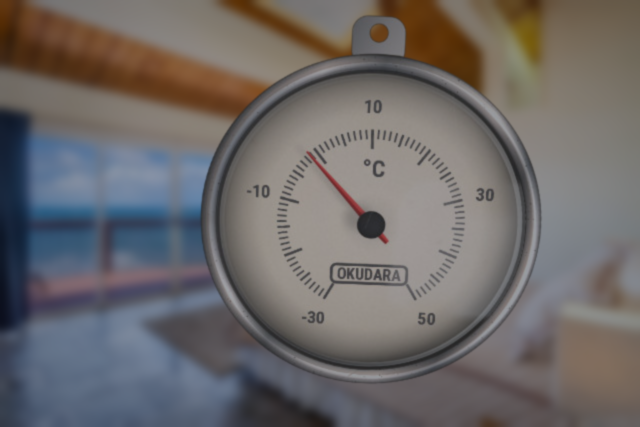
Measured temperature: °C -1
